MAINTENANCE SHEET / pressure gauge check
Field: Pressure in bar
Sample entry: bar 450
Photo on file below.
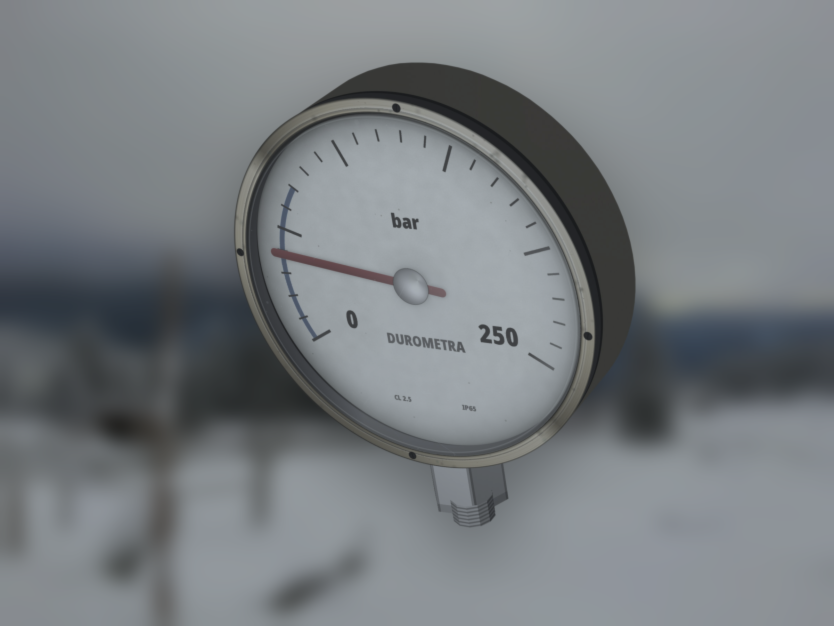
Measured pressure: bar 40
